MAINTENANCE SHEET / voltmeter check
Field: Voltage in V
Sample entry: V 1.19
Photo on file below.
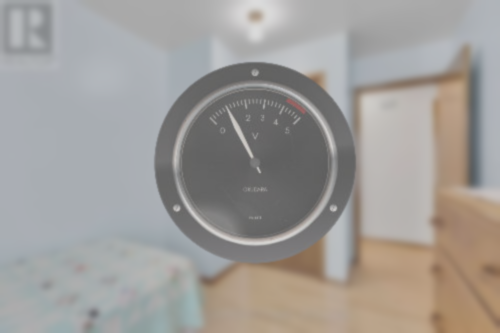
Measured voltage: V 1
